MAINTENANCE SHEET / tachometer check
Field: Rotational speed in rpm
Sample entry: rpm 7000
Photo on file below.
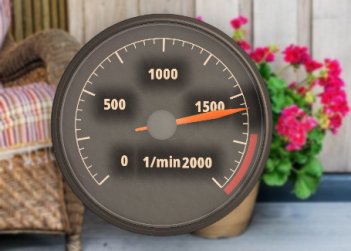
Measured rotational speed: rpm 1575
